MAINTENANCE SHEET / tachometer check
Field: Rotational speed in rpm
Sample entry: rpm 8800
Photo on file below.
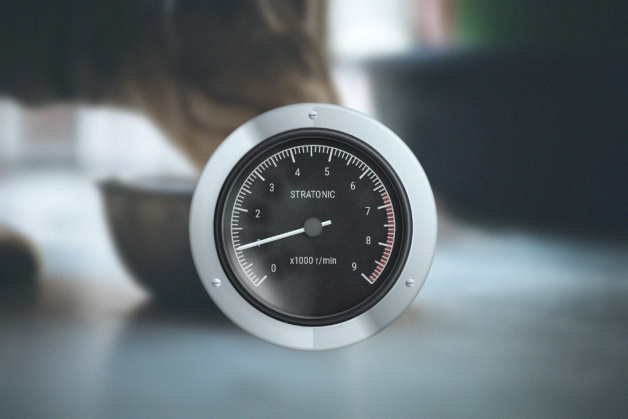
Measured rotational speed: rpm 1000
